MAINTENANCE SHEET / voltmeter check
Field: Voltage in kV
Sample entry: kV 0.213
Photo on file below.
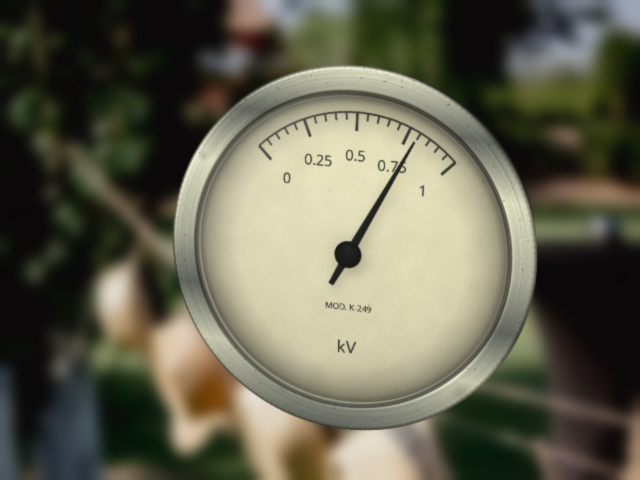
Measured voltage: kV 0.8
